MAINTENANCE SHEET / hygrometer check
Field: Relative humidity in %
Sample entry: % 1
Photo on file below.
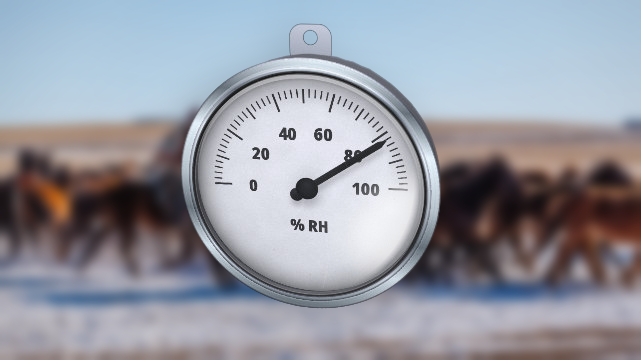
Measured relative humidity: % 82
